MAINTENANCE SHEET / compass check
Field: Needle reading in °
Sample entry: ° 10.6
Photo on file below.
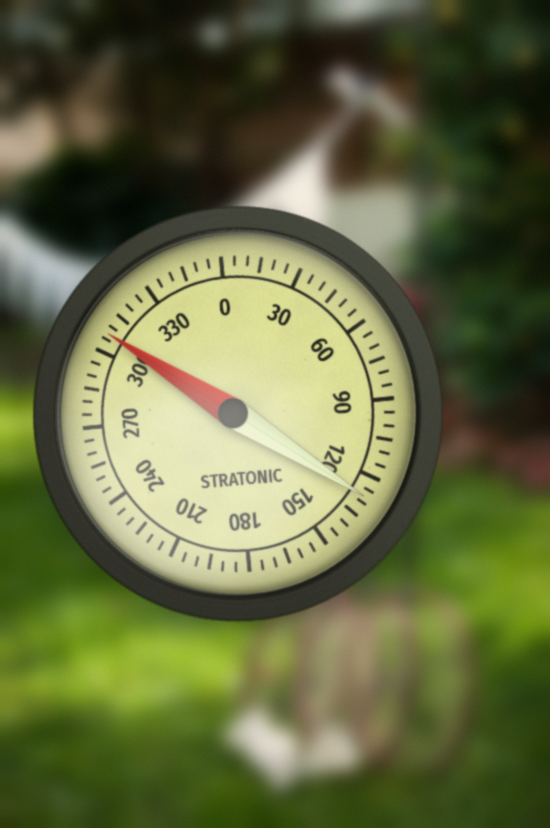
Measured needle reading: ° 307.5
